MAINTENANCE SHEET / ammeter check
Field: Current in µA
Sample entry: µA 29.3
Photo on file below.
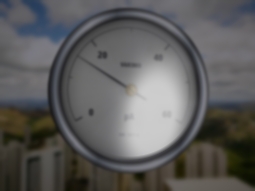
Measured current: µA 15
